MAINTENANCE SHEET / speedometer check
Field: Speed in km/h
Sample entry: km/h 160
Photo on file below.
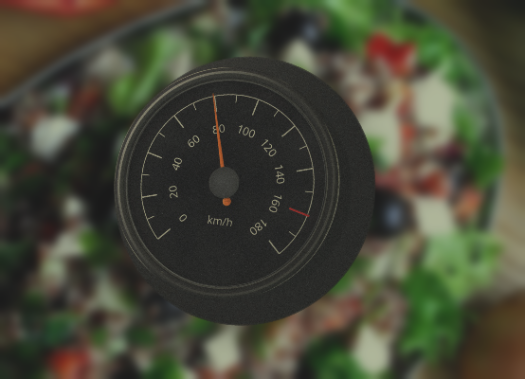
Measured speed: km/h 80
